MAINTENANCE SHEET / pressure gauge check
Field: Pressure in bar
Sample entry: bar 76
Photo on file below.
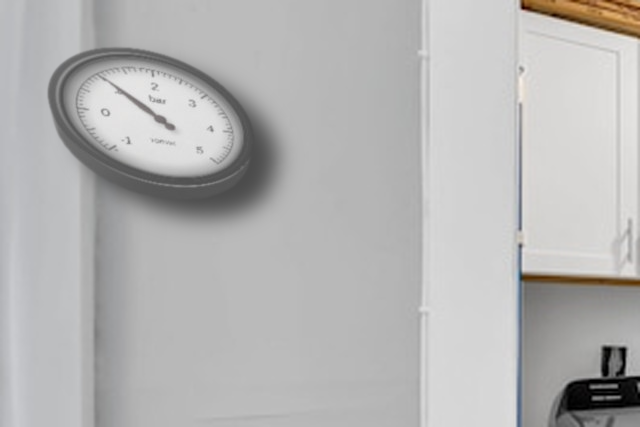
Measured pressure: bar 1
